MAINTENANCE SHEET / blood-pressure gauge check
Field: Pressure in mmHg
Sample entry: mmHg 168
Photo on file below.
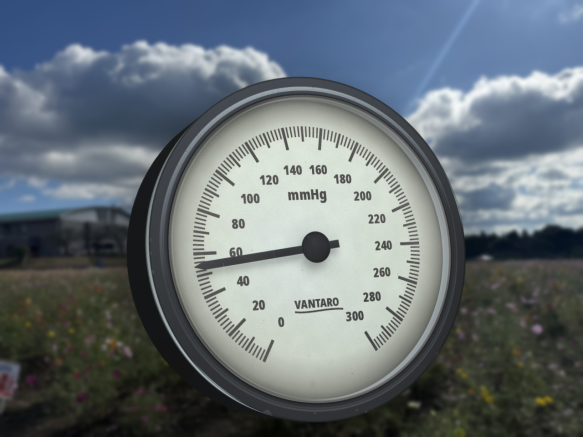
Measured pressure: mmHg 54
